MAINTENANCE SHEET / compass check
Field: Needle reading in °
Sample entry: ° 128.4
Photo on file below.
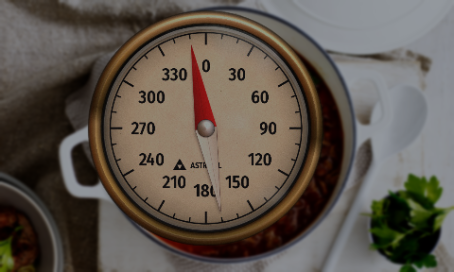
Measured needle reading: ° 350
